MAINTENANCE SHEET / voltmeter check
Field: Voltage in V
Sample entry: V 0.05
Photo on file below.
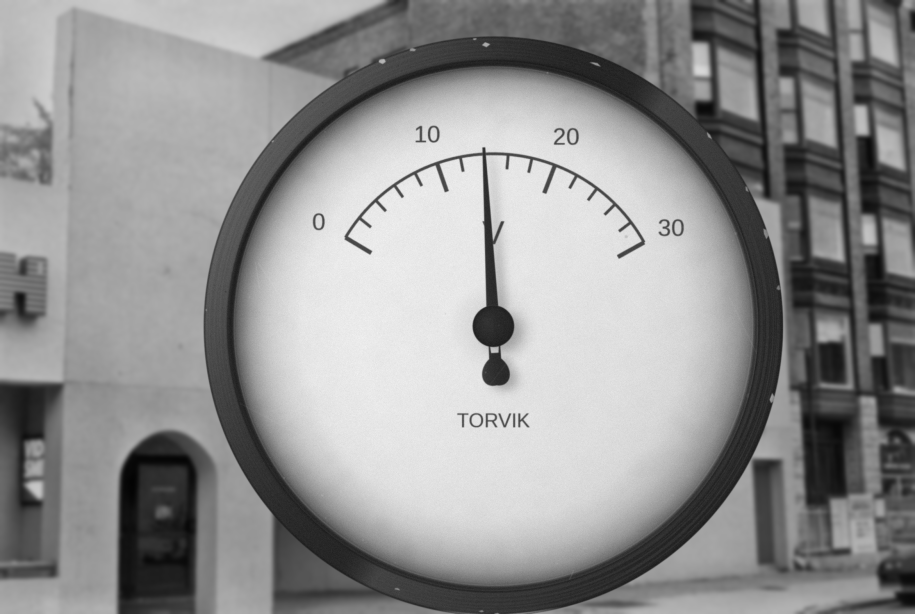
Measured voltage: V 14
